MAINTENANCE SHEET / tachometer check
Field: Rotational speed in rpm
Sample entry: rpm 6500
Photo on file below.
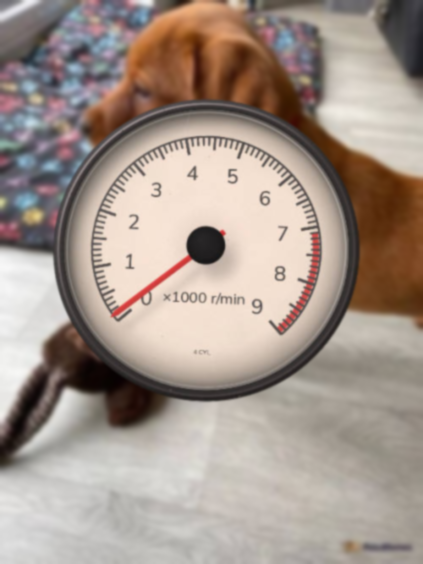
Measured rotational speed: rpm 100
